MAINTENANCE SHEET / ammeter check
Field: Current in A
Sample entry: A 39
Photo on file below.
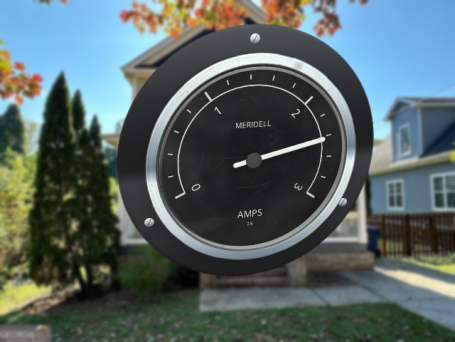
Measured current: A 2.4
